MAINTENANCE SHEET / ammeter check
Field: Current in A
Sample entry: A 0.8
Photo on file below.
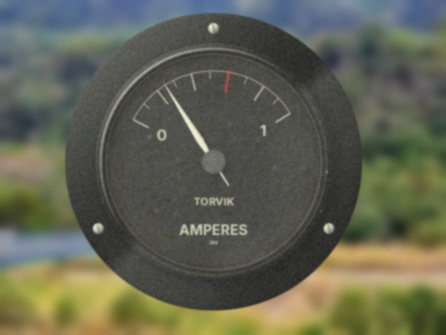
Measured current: A 0.25
